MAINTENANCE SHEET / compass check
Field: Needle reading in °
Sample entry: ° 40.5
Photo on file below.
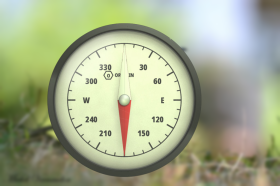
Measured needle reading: ° 180
